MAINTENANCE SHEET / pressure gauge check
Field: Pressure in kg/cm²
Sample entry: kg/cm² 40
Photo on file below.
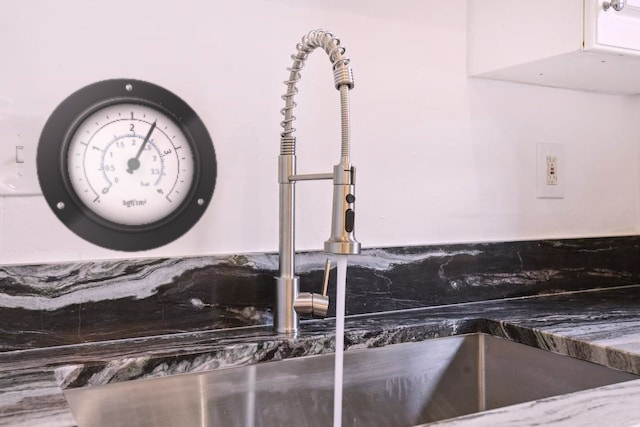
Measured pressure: kg/cm² 2.4
